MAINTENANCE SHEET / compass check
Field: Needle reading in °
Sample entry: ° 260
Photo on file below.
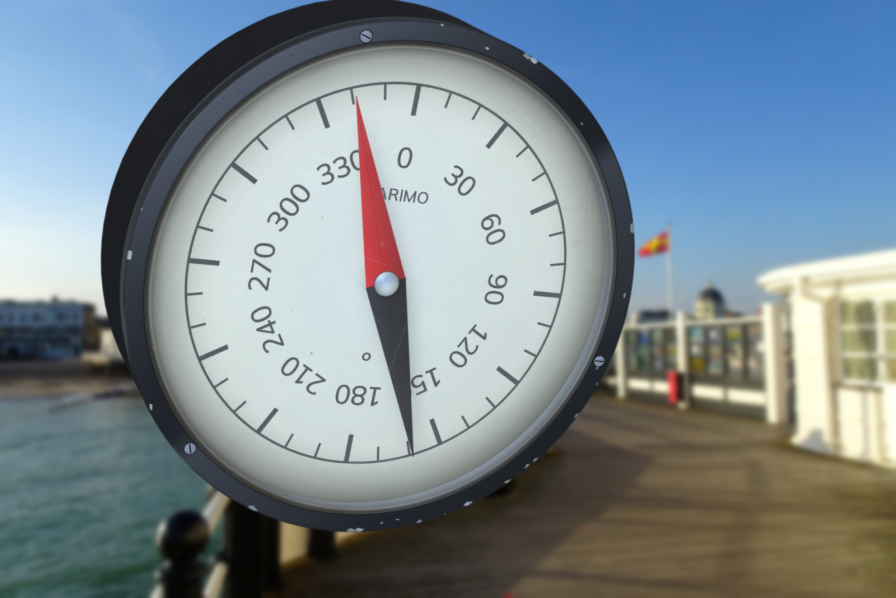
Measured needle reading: ° 340
